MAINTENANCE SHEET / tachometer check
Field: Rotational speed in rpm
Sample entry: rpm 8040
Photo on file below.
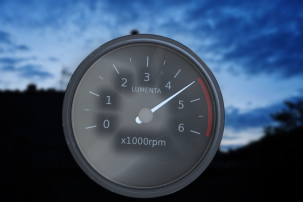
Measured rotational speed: rpm 4500
